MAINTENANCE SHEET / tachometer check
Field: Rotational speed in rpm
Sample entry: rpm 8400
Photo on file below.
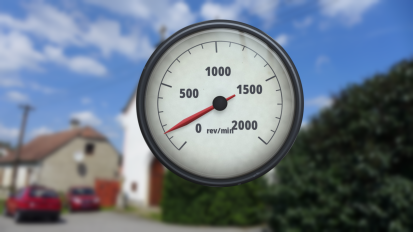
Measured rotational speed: rpm 150
